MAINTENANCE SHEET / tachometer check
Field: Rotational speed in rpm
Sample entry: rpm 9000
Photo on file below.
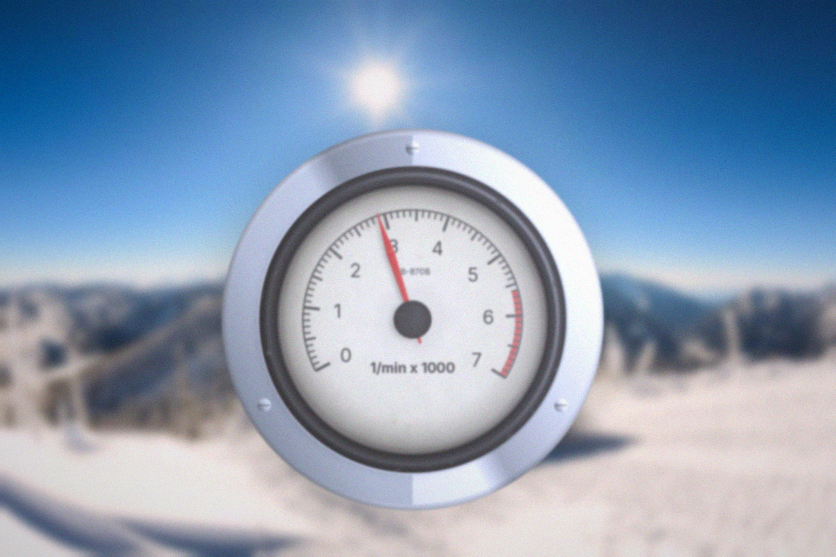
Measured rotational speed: rpm 2900
